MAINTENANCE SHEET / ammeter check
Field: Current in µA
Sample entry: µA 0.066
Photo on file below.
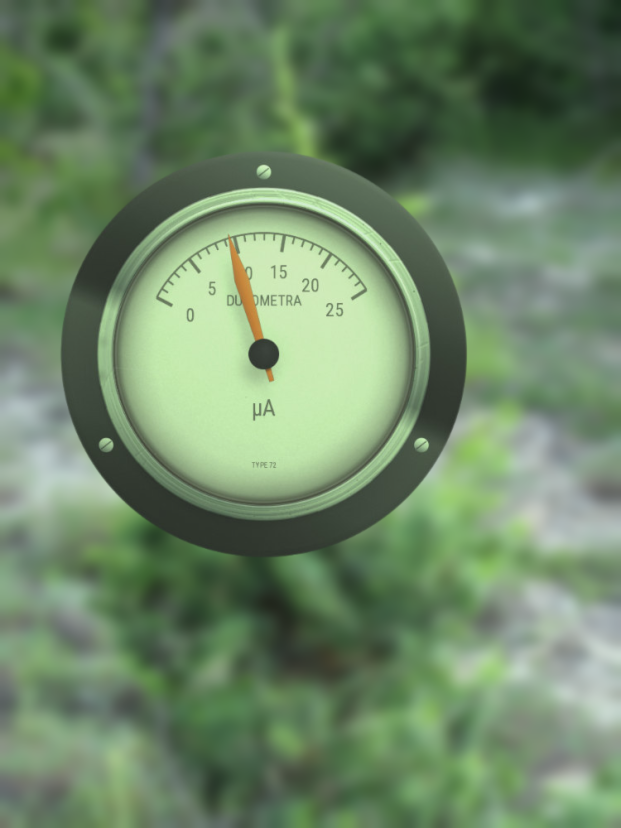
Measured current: µA 9.5
